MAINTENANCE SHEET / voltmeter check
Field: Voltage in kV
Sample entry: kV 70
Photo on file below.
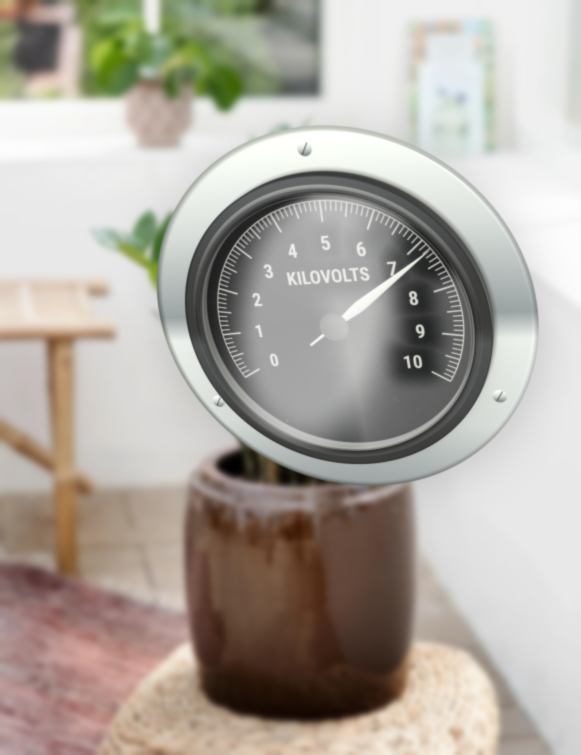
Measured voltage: kV 7.2
